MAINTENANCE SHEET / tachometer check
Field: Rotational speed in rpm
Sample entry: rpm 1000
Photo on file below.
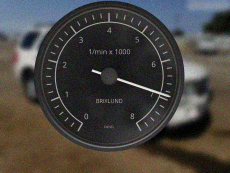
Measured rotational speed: rpm 6900
